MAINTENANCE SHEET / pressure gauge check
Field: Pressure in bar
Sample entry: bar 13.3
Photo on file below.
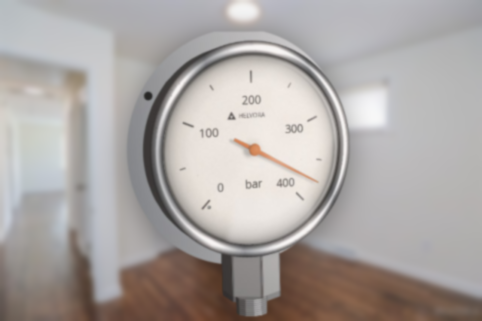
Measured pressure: bar 375
